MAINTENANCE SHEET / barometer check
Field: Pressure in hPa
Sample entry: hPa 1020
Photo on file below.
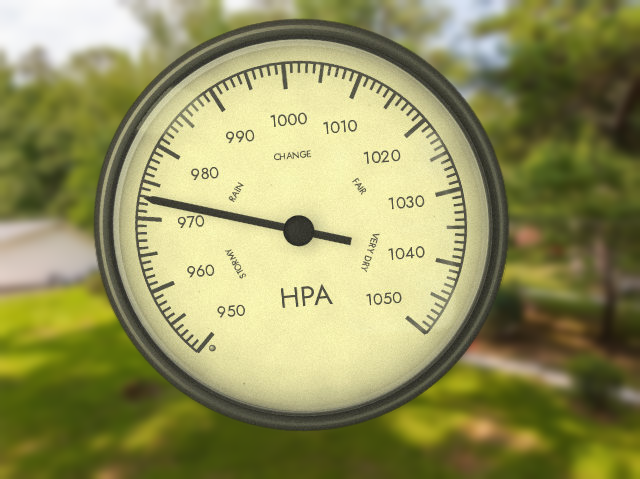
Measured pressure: hPa 973
